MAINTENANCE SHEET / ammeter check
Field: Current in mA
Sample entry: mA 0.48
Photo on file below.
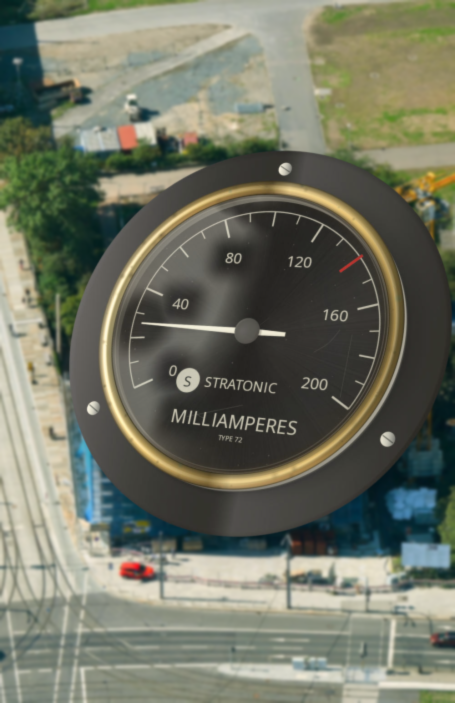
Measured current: mA 25
